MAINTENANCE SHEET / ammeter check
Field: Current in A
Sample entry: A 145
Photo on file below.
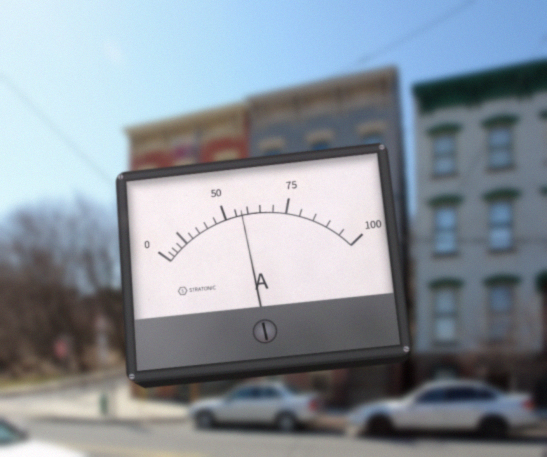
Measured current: A 57.5
